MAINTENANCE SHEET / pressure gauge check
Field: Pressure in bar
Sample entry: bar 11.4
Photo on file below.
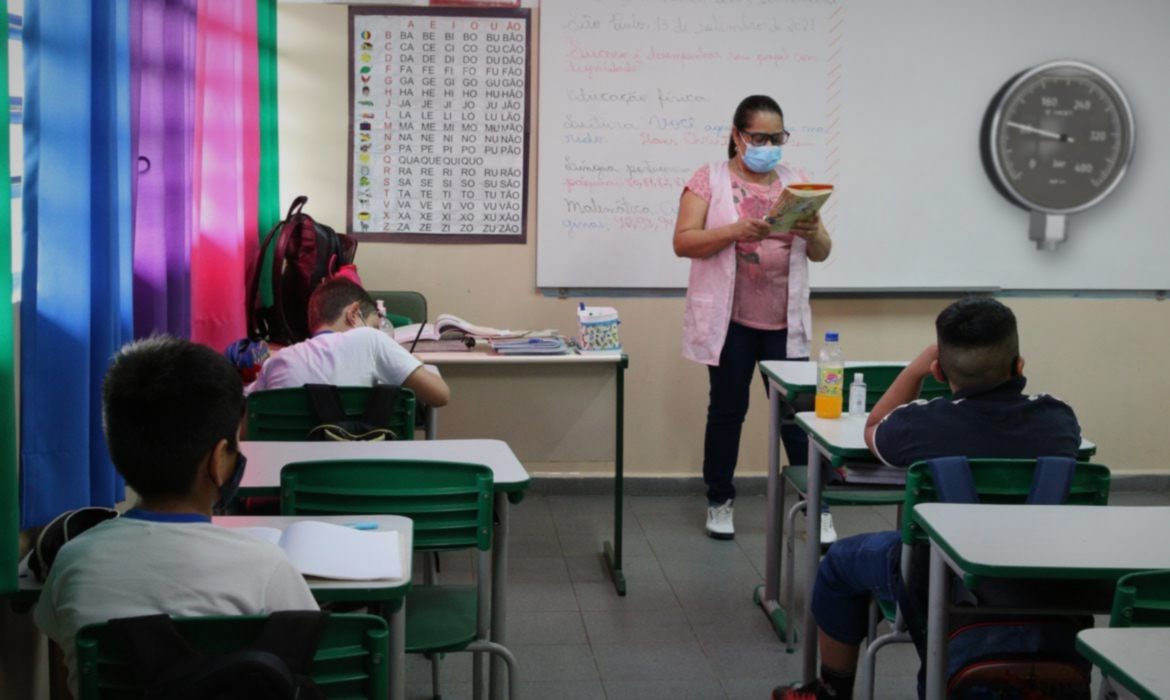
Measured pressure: bar 80
